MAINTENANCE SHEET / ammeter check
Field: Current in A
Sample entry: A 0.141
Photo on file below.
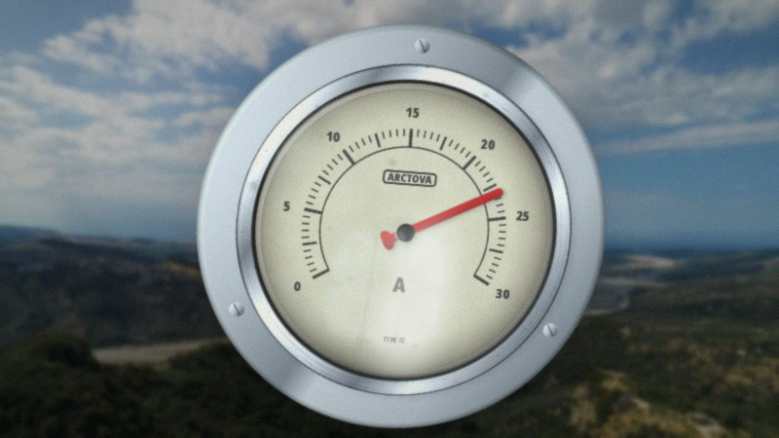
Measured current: A 23
